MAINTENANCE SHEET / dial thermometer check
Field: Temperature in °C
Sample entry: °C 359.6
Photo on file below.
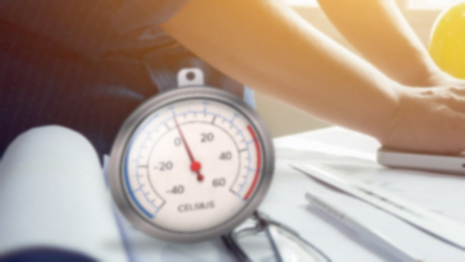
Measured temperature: °C 4
